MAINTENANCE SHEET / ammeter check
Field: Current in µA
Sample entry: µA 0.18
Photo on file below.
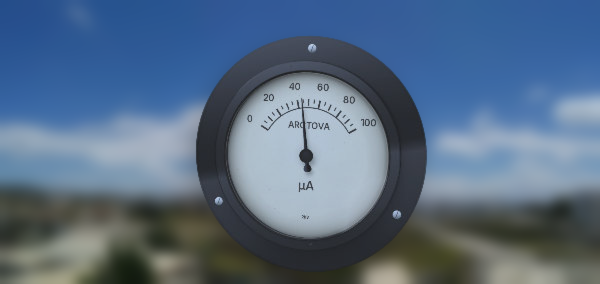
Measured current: µA 45
